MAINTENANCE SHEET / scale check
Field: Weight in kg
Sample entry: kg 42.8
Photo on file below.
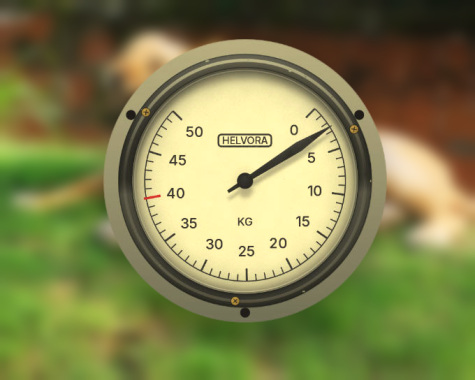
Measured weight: kg 2.5
